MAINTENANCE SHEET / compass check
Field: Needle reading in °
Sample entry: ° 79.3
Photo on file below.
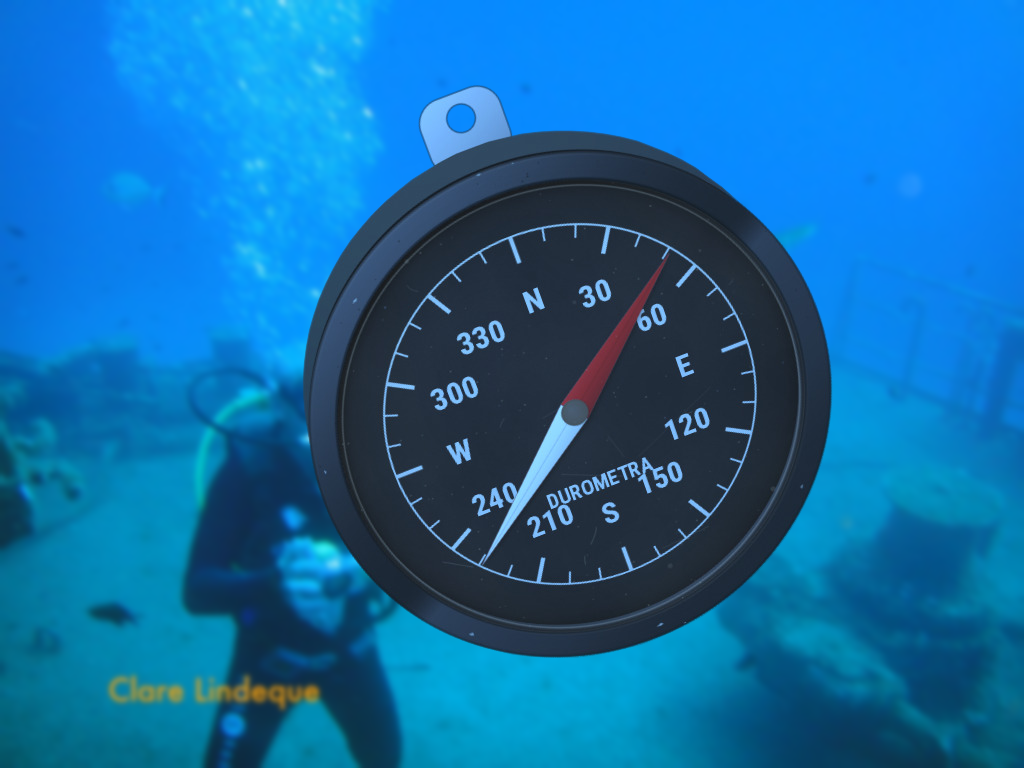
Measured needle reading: ° 50
